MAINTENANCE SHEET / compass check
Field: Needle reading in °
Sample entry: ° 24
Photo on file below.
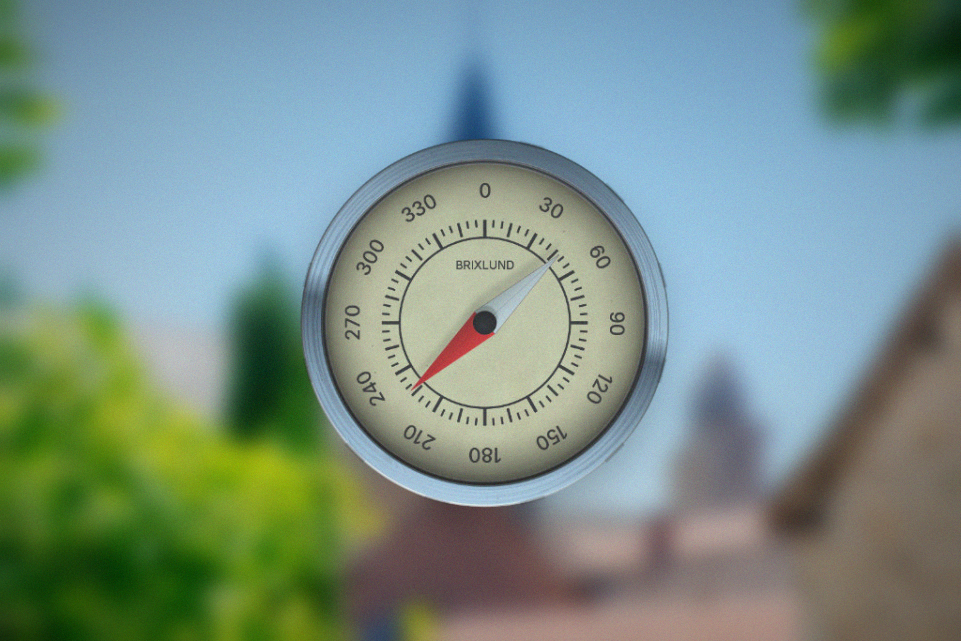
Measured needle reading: ° 227.5
